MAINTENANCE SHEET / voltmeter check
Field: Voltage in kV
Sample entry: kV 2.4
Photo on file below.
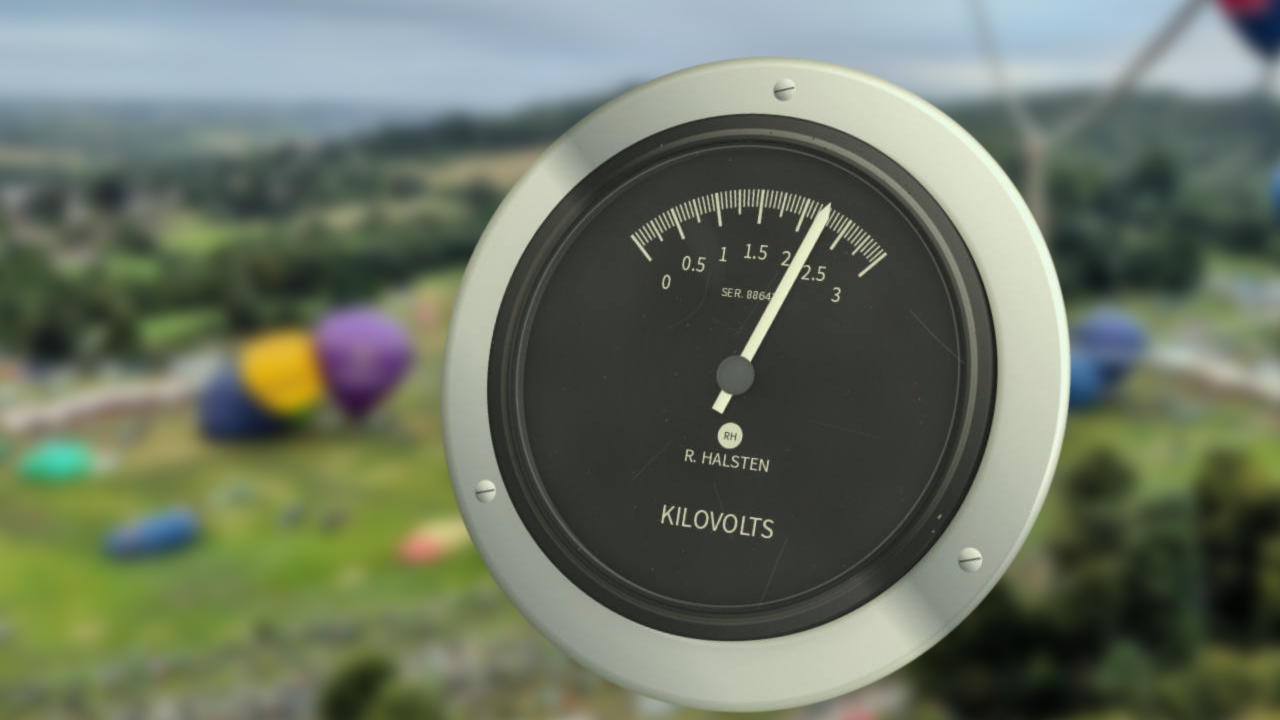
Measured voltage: kV 2.25
